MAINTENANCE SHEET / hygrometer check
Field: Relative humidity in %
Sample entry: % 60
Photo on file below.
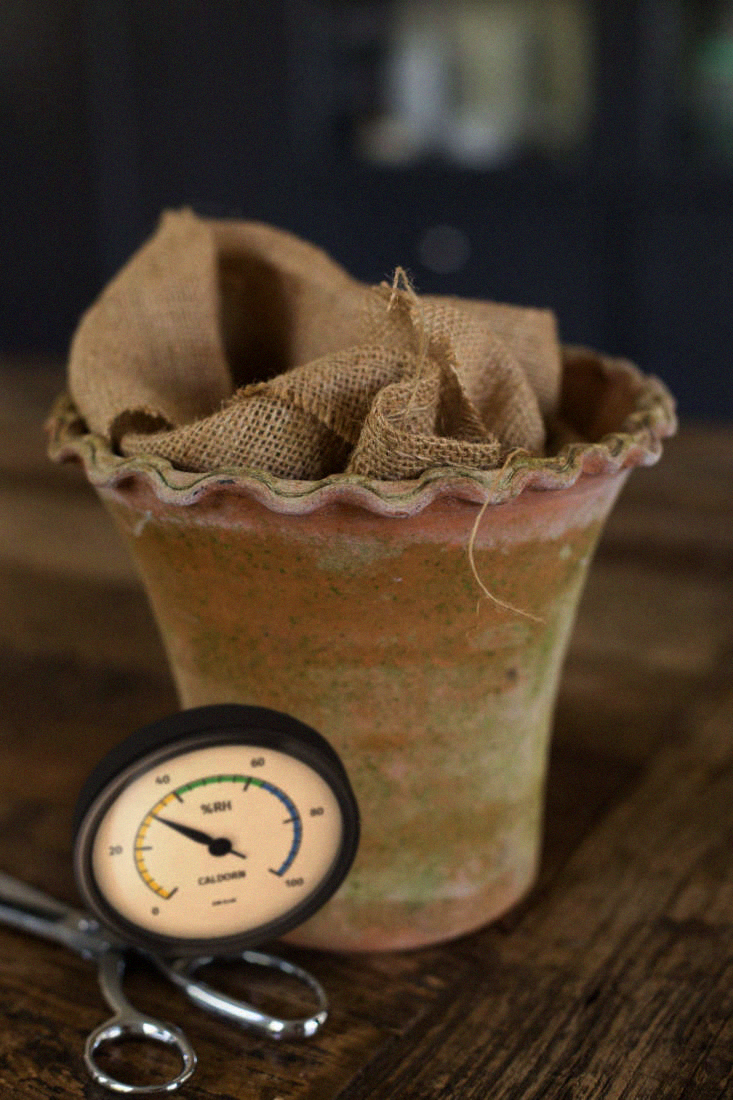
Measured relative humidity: % 32
